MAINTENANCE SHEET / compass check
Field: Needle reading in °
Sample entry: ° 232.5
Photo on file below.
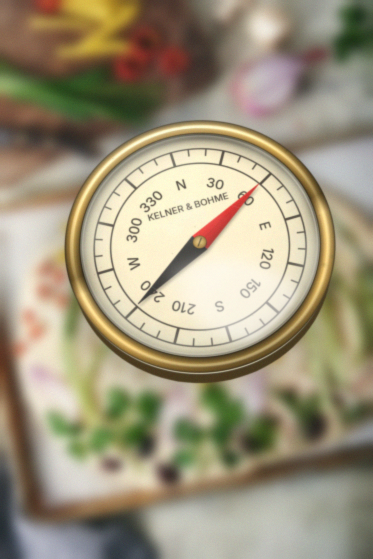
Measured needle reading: ° 60
